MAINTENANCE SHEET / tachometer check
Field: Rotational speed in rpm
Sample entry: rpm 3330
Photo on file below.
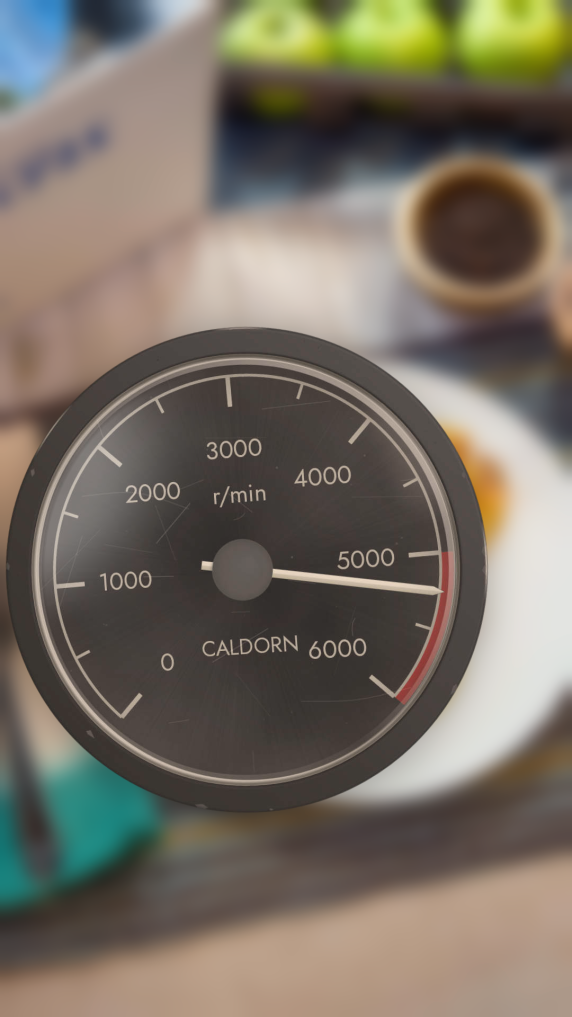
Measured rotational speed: rpm 5250
